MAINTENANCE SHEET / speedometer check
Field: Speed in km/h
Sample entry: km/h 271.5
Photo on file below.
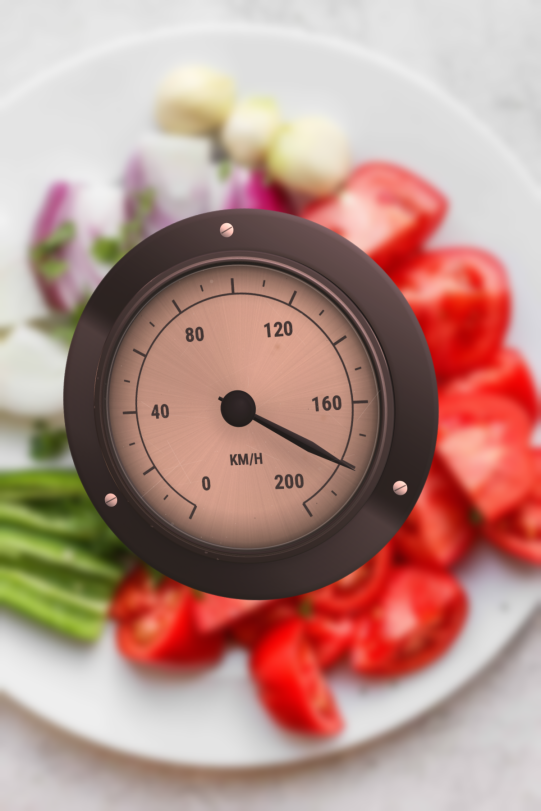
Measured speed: km/h 180
